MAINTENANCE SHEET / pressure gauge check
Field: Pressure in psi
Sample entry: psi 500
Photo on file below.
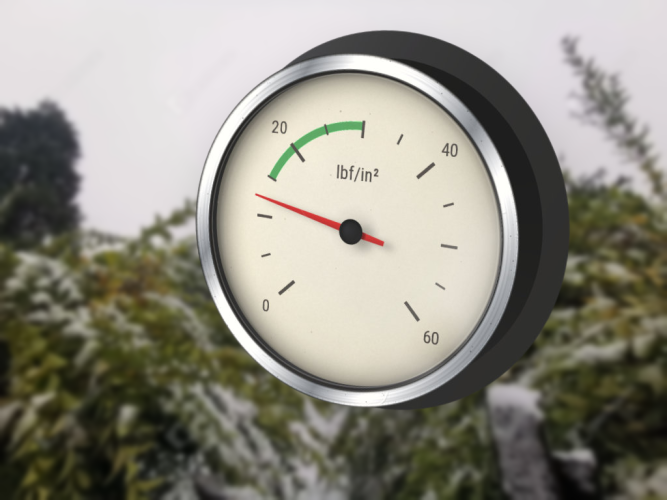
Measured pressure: psi 12.5
